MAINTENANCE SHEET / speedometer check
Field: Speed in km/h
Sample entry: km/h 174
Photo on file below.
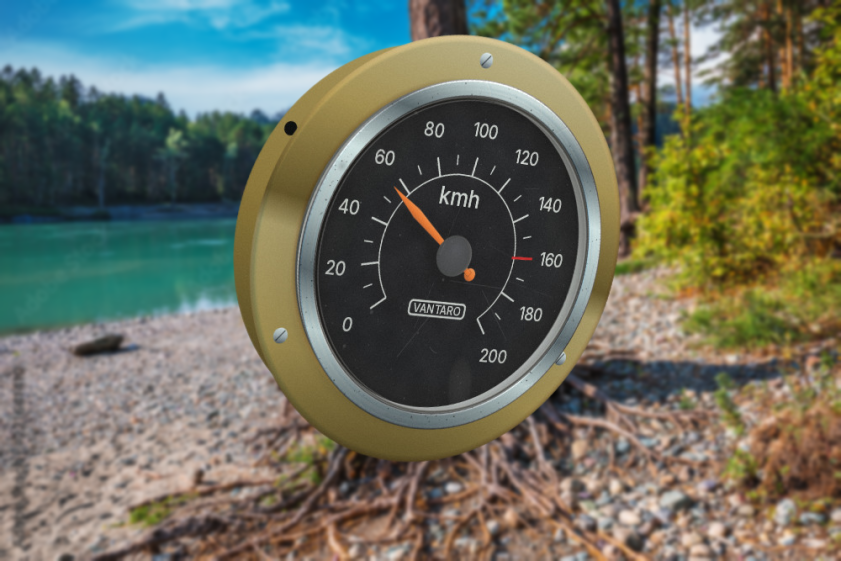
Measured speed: km/h 55
